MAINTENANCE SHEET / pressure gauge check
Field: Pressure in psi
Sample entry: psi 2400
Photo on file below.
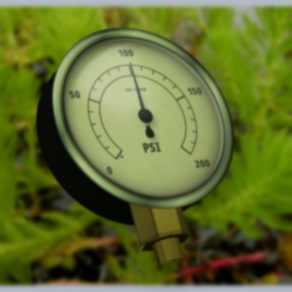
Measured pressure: psi 100
